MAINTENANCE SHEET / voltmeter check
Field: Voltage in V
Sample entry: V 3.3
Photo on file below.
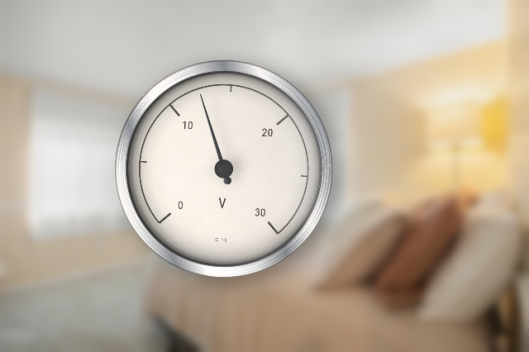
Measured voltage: V 12.5
